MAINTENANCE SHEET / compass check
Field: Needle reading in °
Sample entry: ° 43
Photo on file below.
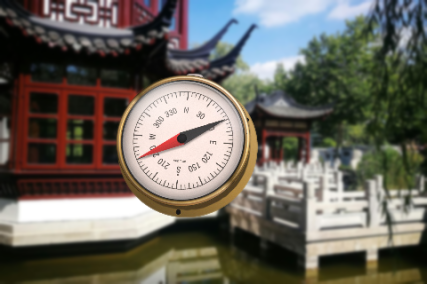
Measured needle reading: ° 240
